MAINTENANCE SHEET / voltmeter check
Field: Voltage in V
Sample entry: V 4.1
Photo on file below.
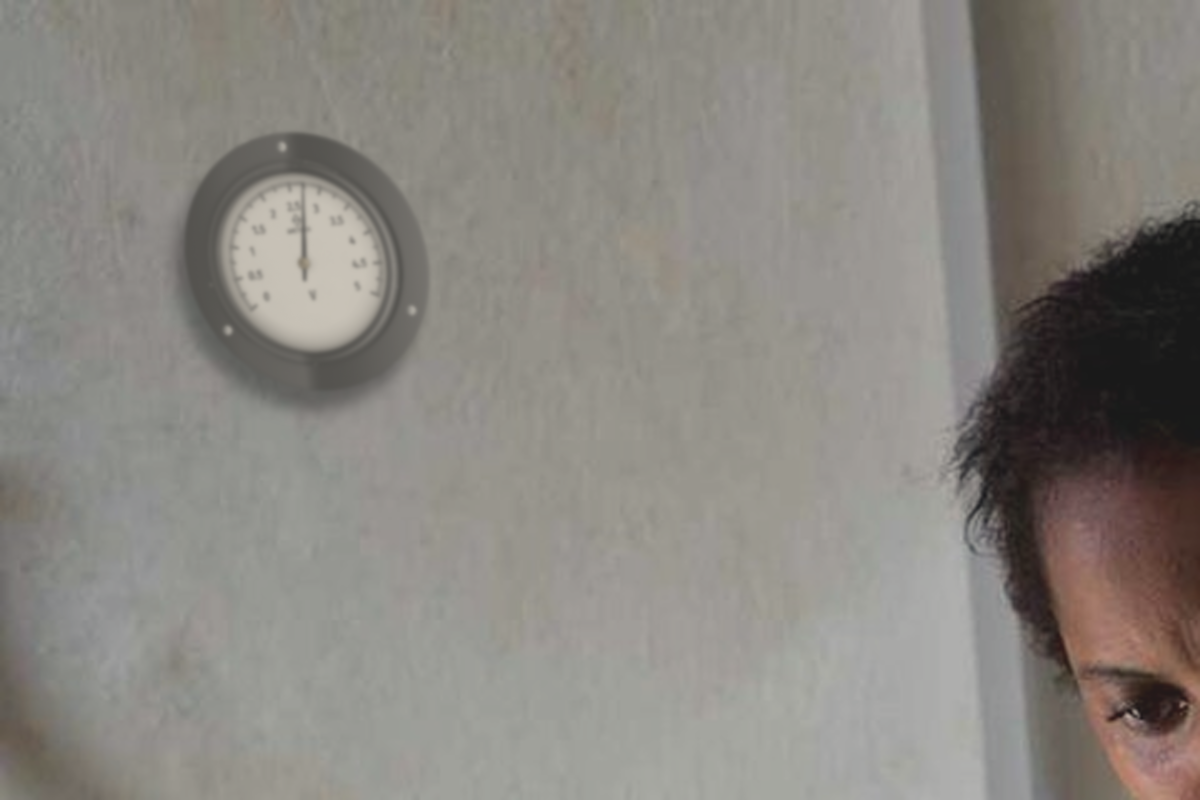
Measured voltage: V 2.75
